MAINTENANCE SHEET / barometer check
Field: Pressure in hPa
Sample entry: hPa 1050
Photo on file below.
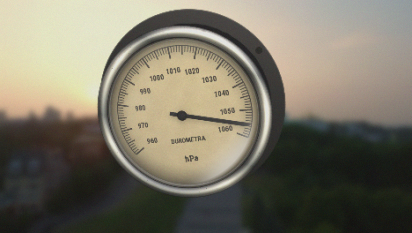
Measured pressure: hPa 1055
